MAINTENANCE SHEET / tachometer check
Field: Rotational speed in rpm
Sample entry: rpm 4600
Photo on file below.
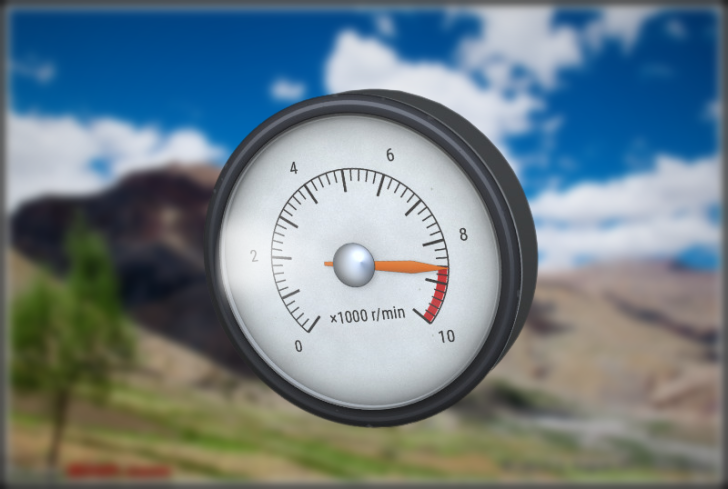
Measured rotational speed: rpm 8600
